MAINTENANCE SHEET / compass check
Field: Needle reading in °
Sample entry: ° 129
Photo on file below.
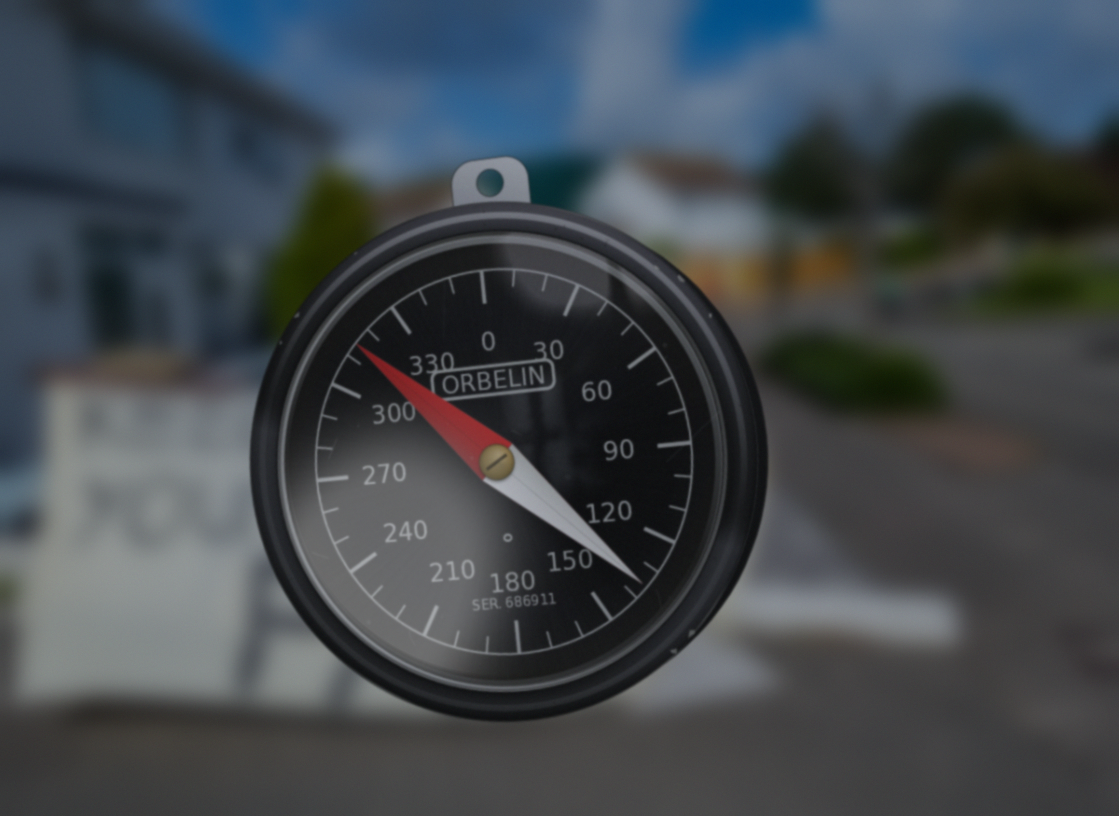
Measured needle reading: ° 315
